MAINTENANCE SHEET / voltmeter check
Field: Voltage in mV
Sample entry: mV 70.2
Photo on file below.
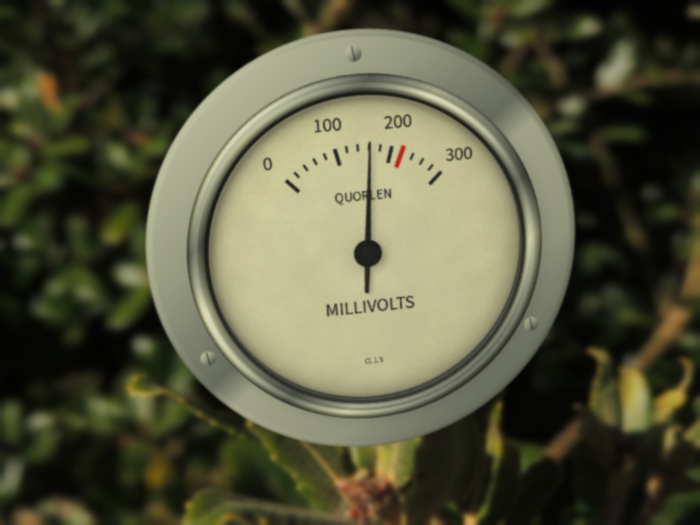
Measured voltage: mV 160
